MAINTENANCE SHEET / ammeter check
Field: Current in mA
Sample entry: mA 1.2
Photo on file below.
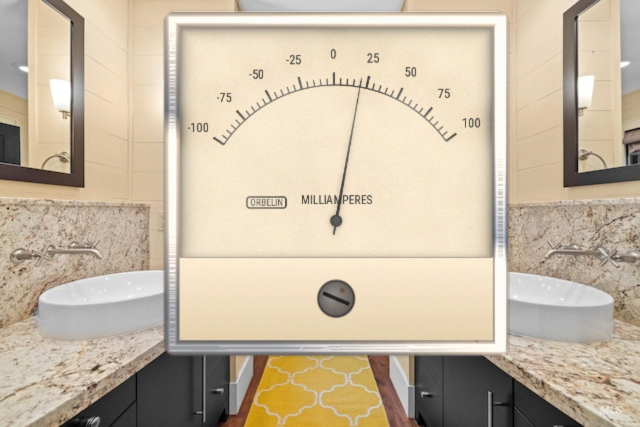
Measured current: mA 20
